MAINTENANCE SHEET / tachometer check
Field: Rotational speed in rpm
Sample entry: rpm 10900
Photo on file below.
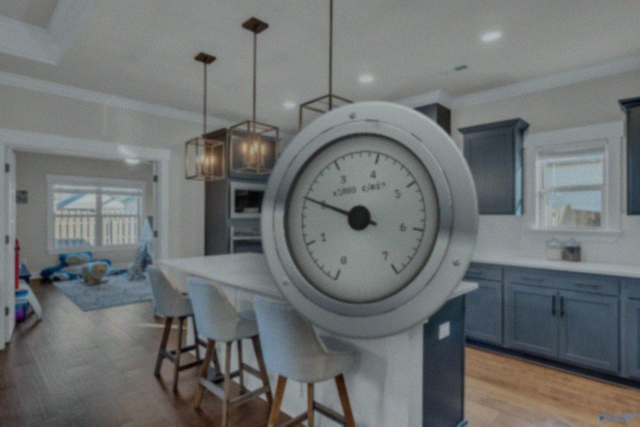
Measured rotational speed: rpm 2000
